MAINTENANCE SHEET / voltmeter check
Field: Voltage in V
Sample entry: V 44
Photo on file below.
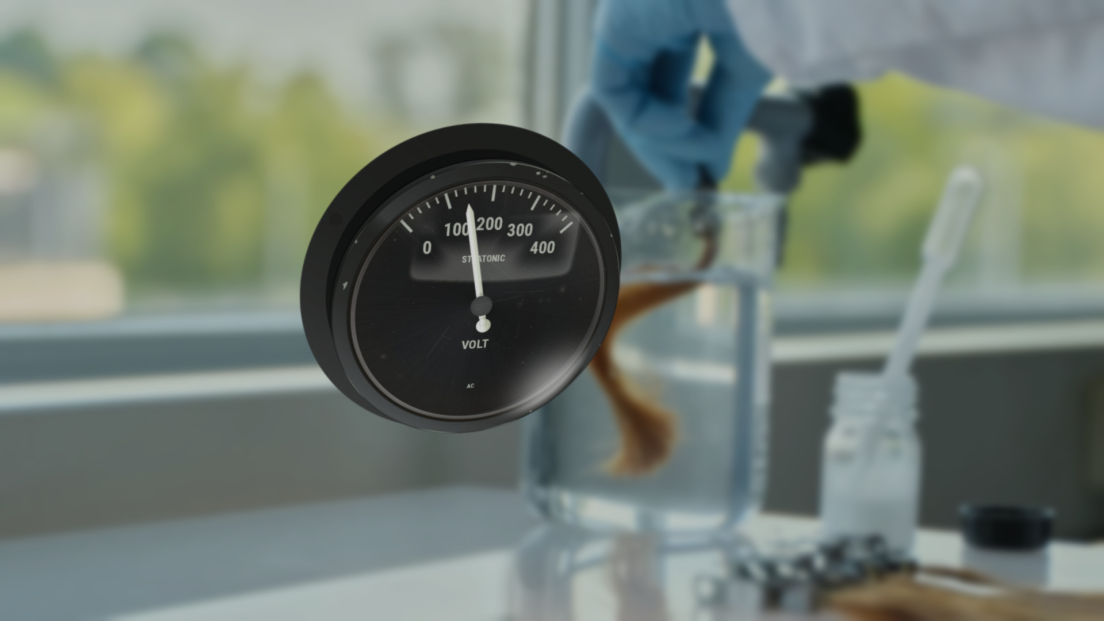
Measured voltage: V 140
